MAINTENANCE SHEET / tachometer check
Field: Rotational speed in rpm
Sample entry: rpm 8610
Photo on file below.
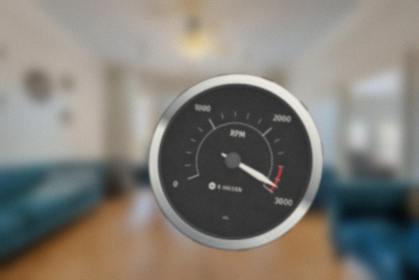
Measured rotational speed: rpm 2900
